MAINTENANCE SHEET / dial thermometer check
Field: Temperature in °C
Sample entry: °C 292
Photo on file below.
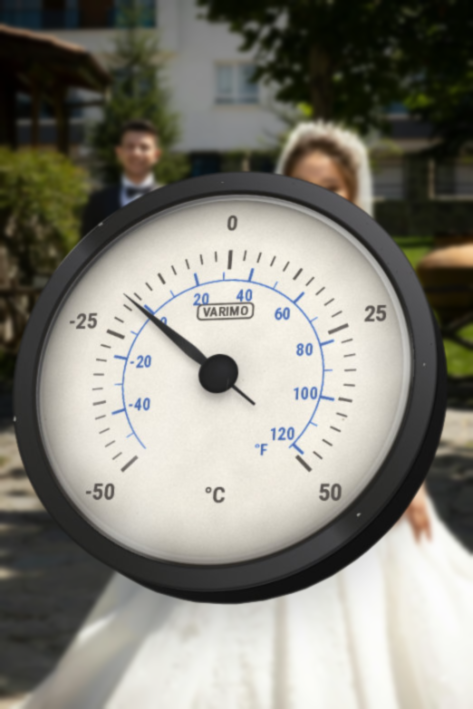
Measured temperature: °C -18.75
